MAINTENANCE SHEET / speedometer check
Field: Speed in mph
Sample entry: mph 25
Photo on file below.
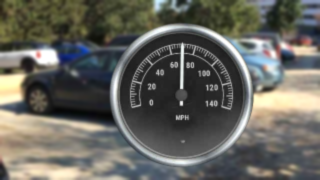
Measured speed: mph 70
